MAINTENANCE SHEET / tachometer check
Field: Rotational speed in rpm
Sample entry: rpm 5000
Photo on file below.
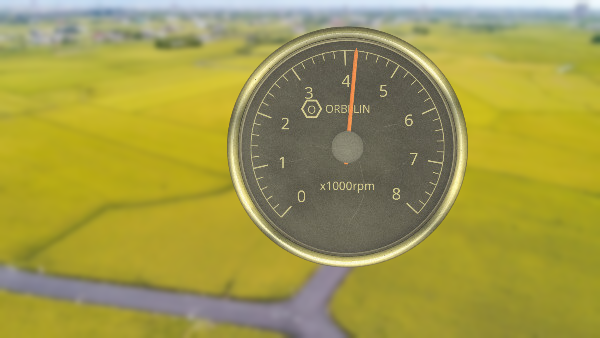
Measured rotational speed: rpm 4200
